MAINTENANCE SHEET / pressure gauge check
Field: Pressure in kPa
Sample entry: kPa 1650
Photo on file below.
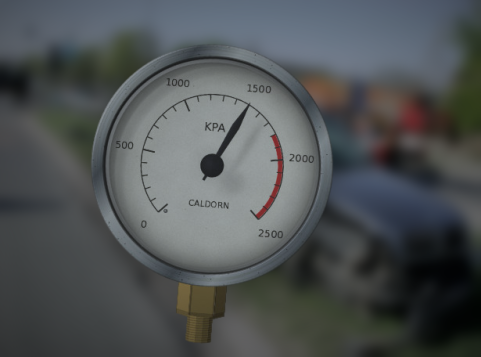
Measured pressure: kPa 1500
